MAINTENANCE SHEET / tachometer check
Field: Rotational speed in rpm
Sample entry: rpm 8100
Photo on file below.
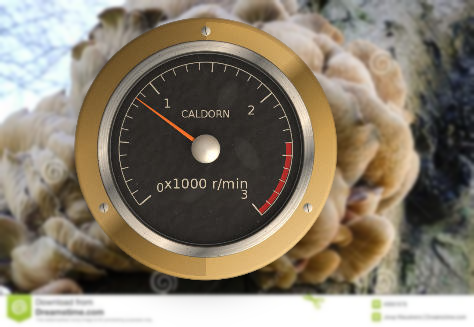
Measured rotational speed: rpm 850
